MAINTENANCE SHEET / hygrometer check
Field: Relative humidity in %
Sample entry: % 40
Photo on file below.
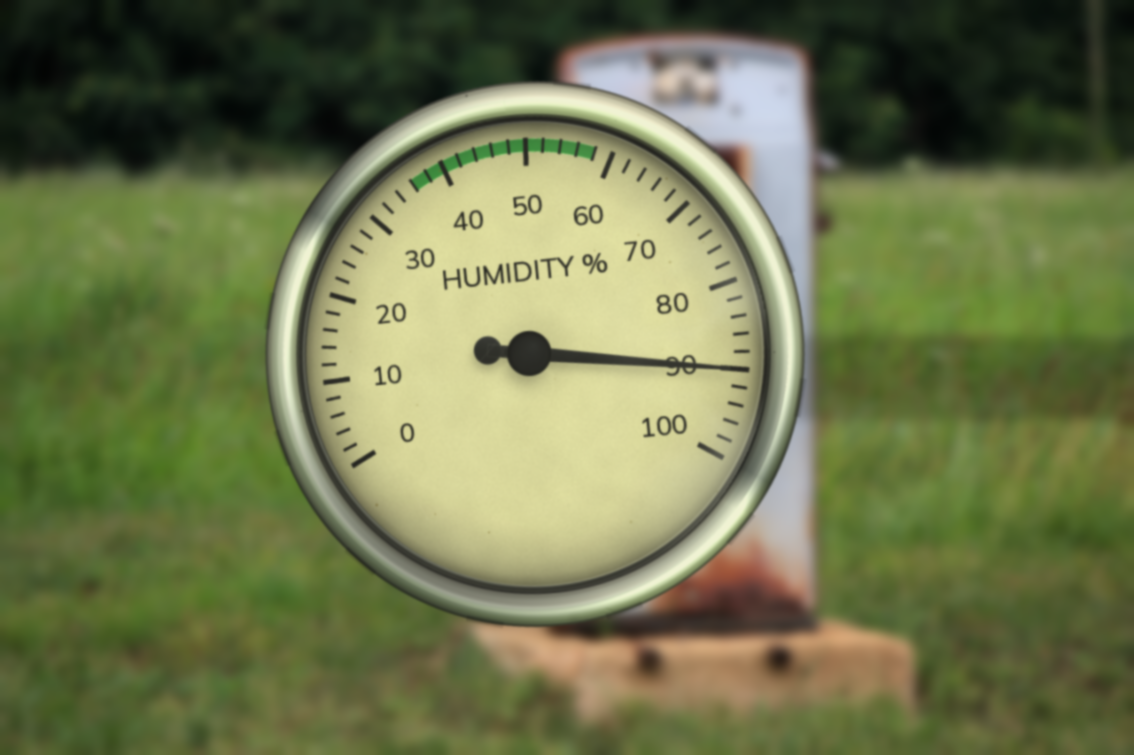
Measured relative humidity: % 90
